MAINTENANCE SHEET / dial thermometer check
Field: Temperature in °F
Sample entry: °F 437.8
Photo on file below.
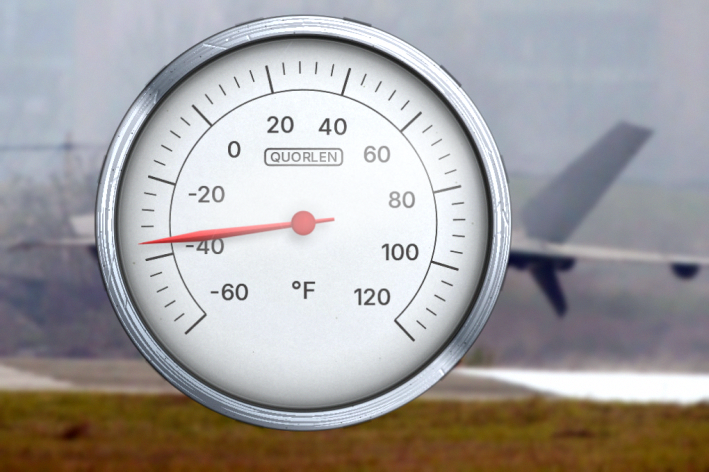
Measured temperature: °F -36
